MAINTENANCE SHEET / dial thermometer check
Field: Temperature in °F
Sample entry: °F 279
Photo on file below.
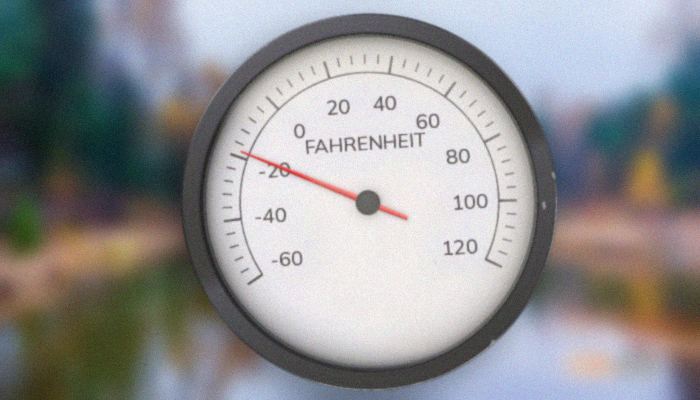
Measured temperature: °F -18
